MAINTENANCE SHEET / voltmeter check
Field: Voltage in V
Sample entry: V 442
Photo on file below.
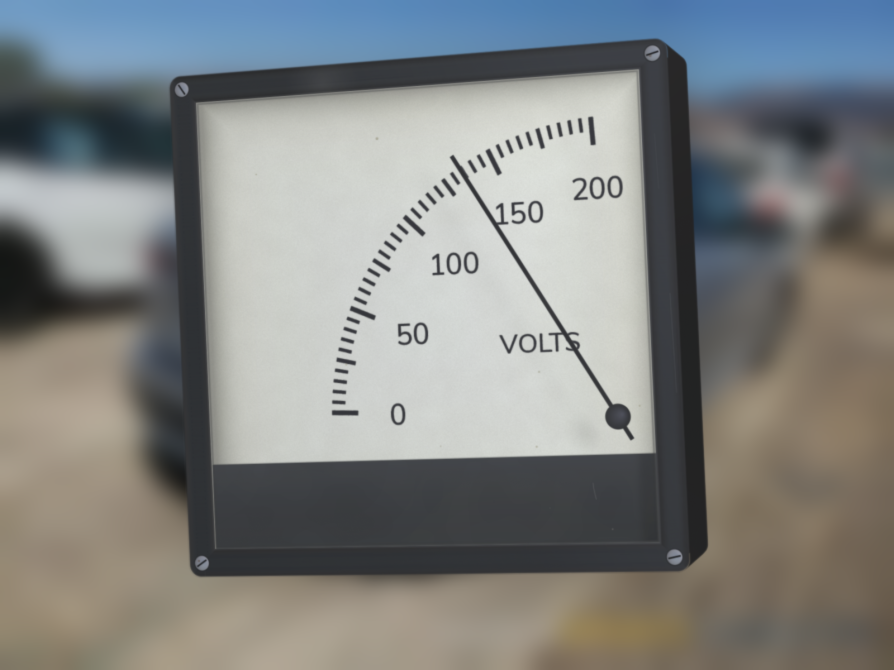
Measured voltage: V 135
